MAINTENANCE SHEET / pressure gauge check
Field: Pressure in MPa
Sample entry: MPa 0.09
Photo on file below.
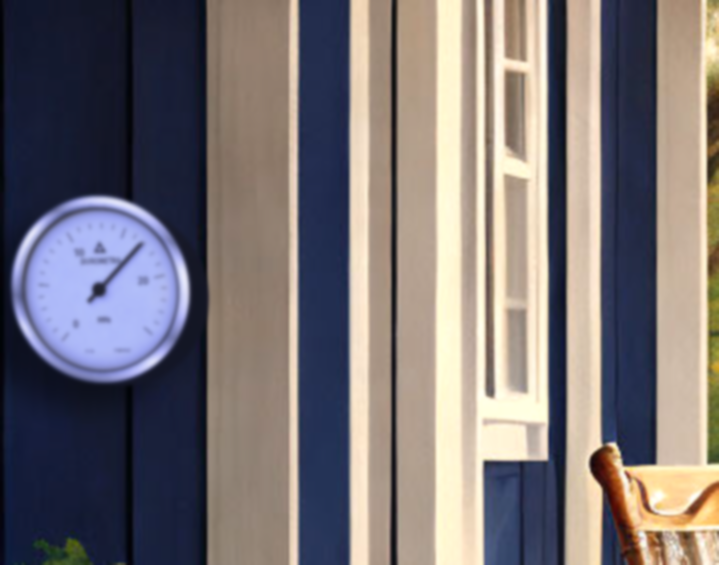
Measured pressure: MPa 17
